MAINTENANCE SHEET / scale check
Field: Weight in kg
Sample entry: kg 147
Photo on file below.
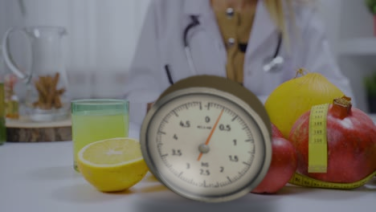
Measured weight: kg 0.25
